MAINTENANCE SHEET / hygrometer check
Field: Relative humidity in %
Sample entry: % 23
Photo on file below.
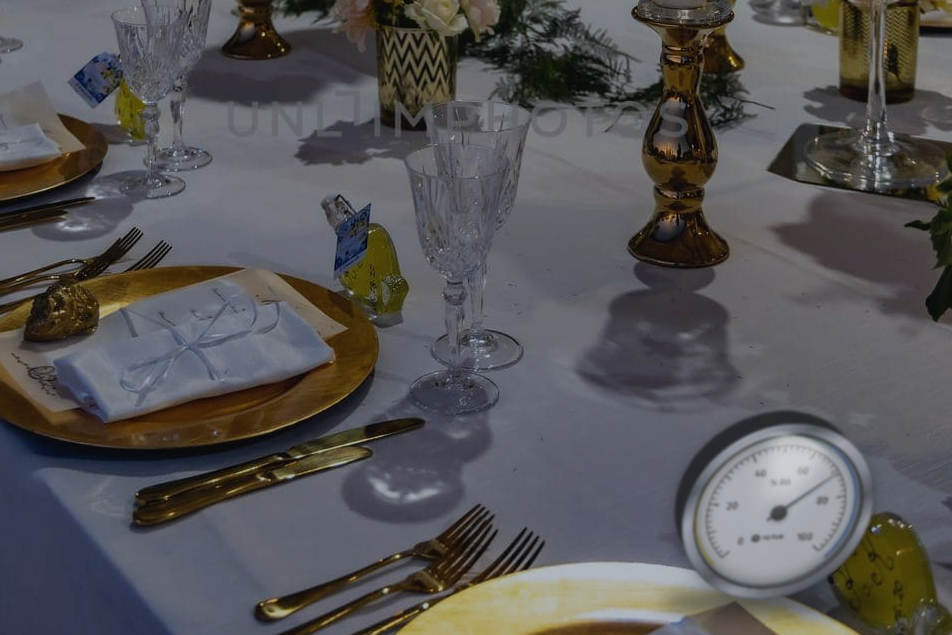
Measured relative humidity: % 70
